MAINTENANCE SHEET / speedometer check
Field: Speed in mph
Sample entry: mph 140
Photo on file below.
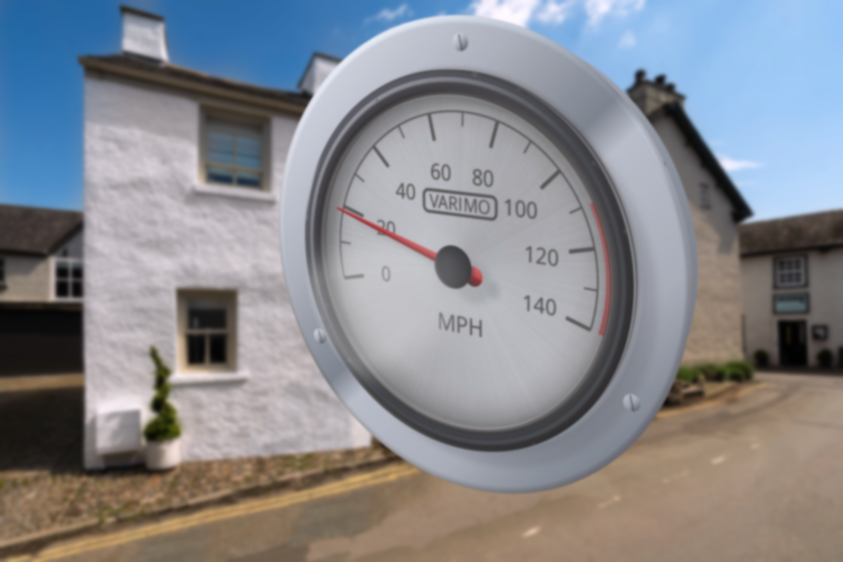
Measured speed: mph 20
